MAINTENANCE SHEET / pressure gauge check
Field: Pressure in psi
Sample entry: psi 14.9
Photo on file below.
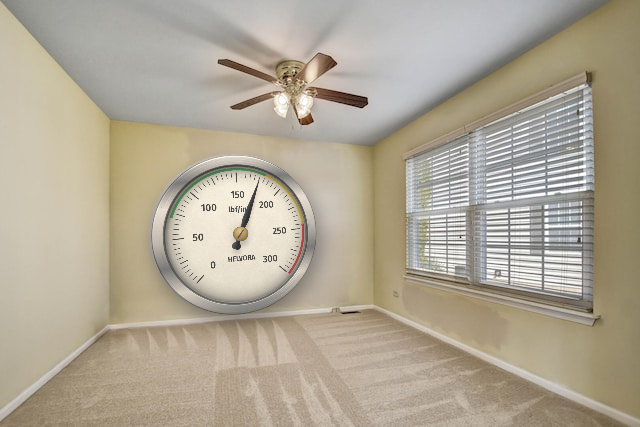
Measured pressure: psi 175
